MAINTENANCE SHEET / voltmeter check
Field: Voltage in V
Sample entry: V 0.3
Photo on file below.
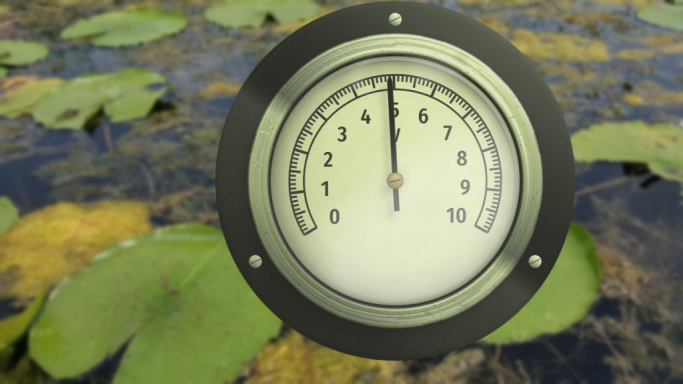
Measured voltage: V 4.9
